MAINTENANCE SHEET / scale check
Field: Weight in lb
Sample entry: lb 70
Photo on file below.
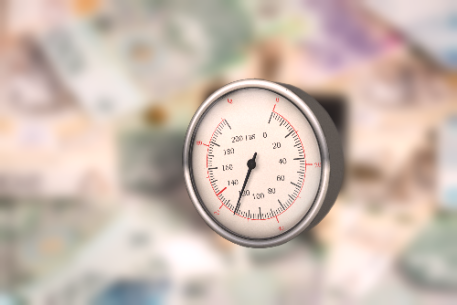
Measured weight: lb 120
